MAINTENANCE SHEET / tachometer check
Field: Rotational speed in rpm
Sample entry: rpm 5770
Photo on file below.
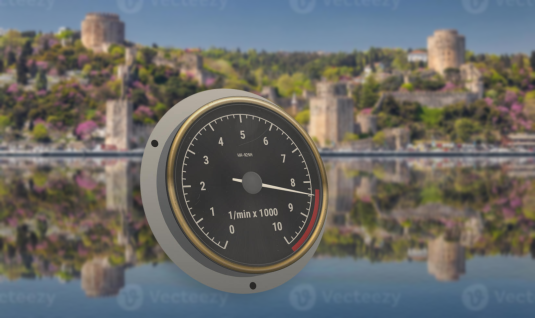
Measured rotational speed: rpm 8400
